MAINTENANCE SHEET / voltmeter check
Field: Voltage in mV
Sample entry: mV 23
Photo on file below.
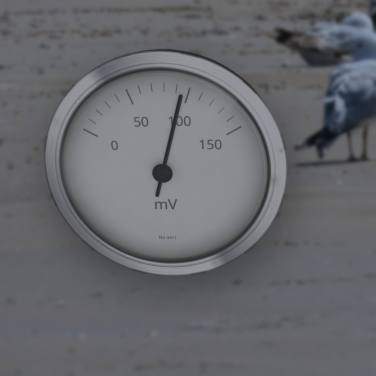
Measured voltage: mV 95
